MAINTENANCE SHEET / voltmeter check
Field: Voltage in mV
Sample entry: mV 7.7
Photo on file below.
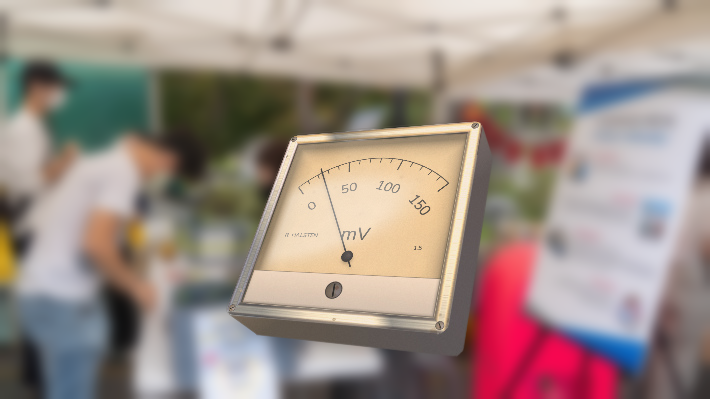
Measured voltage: mV 25
